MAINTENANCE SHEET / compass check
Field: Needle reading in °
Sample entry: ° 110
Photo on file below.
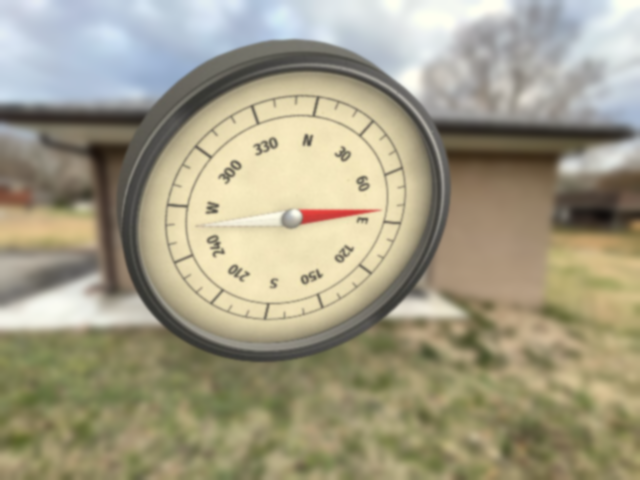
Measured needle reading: ° 80
